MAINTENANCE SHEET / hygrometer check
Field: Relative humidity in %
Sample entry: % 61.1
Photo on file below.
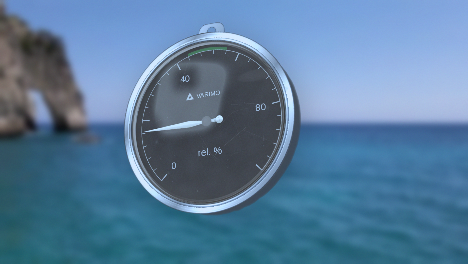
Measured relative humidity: % 16
